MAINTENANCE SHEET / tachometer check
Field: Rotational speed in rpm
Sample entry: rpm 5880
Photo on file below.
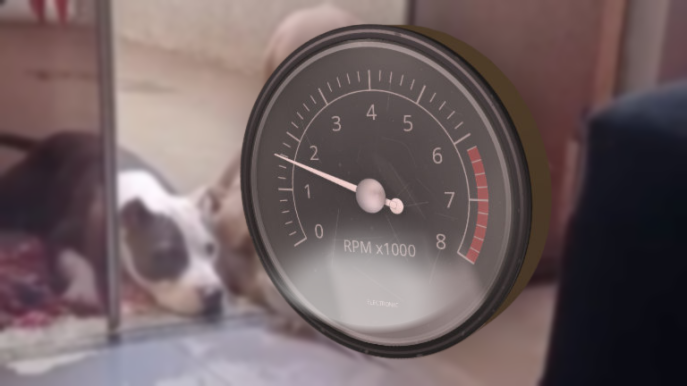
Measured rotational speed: rpm 1600
